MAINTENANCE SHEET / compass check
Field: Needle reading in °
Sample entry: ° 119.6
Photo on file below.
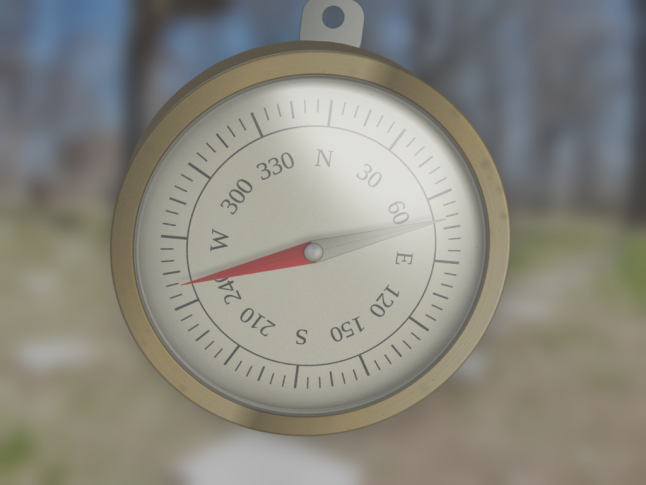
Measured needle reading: ° 250
